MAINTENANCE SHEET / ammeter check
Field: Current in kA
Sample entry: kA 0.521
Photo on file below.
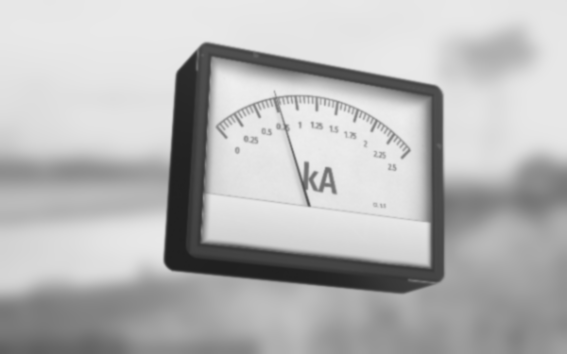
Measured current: kA 0.75
